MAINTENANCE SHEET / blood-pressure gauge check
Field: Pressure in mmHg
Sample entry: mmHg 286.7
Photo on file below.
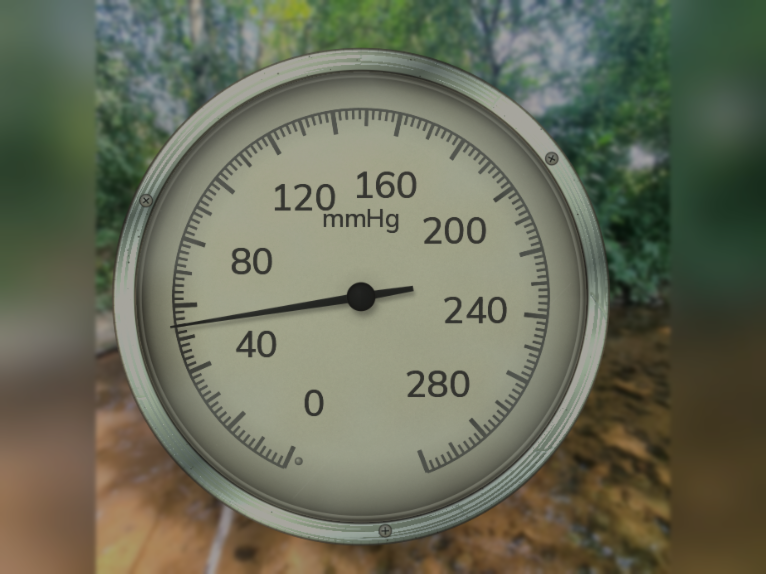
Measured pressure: mmHg 54
